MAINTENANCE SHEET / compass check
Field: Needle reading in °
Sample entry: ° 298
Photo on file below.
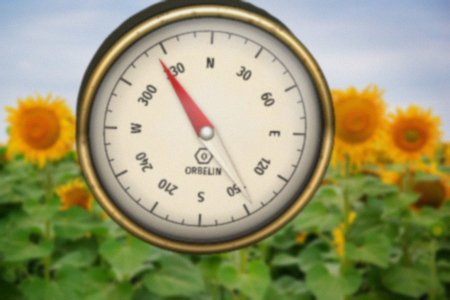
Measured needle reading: ° 325
